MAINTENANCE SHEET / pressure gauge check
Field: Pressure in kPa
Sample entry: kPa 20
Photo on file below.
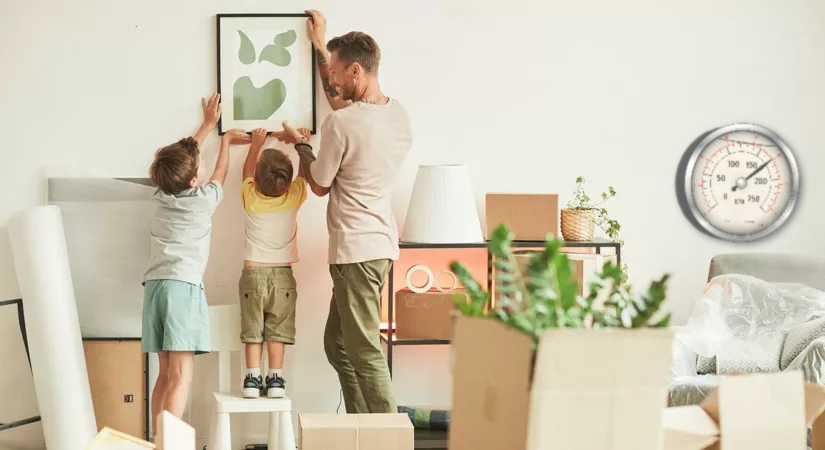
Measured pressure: kPa 170
